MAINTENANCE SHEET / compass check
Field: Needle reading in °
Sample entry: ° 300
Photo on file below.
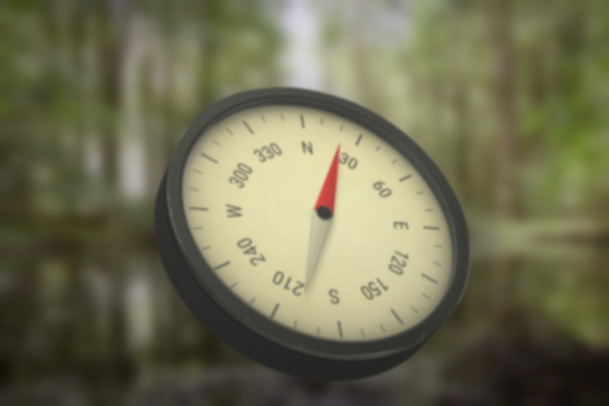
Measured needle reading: ° 20
